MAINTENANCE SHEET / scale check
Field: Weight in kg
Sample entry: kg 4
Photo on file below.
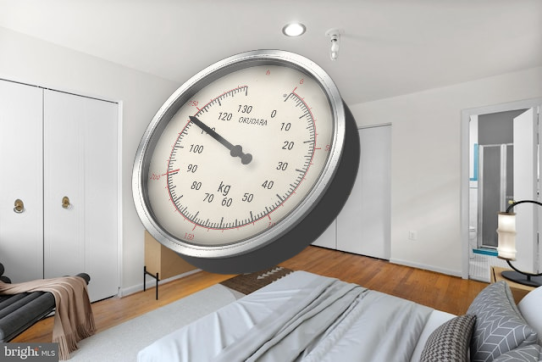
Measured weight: kg 110
